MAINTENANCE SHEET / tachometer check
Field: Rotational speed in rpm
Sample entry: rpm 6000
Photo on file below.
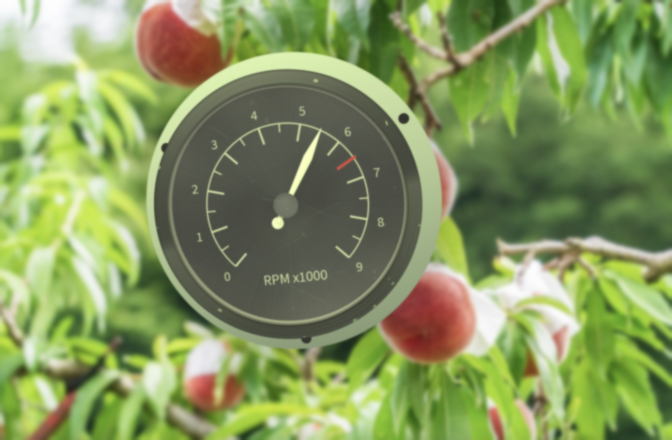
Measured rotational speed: rpm 5500
